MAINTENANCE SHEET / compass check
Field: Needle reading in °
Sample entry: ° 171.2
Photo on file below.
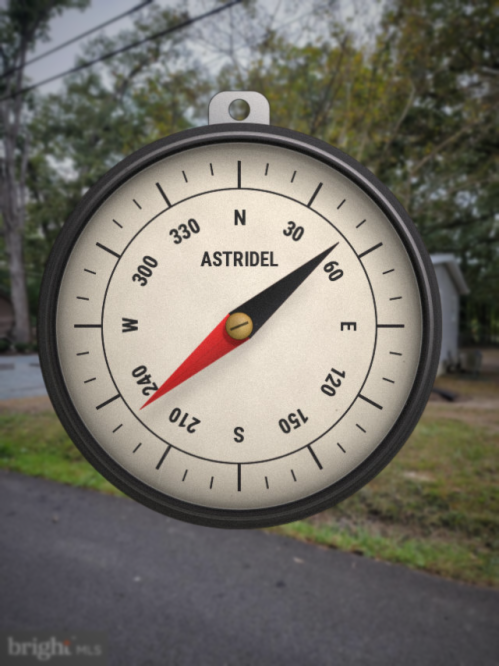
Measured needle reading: ° 230
